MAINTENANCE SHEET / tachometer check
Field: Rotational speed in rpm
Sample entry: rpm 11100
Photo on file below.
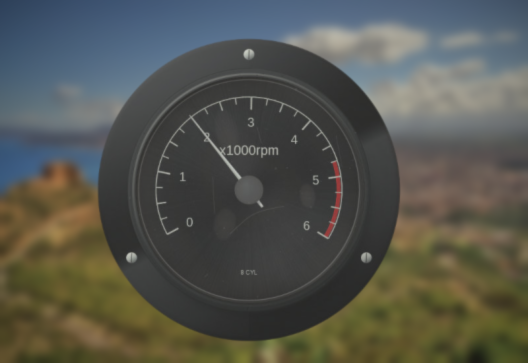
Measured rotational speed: rpm 2000
